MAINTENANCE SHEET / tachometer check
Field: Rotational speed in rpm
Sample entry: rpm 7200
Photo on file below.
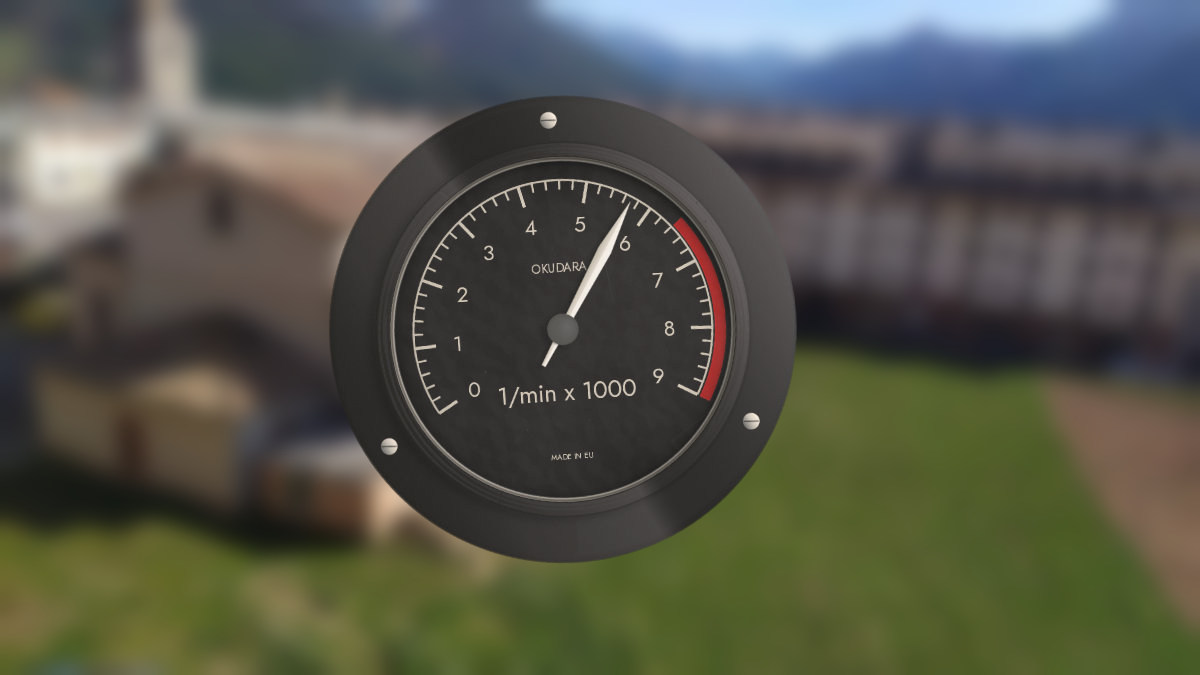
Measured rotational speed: rpm 5700
